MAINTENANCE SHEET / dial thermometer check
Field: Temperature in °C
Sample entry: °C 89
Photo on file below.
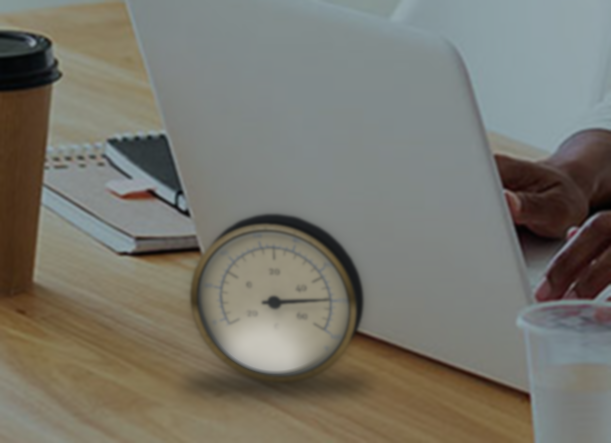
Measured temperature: °C 48
